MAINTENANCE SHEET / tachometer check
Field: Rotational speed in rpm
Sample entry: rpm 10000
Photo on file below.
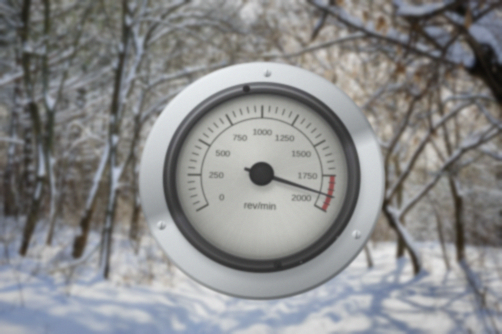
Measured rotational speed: rpm 1900
